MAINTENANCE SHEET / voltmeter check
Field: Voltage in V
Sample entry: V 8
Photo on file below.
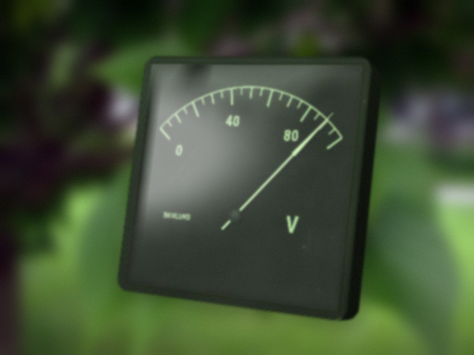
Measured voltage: V 90
